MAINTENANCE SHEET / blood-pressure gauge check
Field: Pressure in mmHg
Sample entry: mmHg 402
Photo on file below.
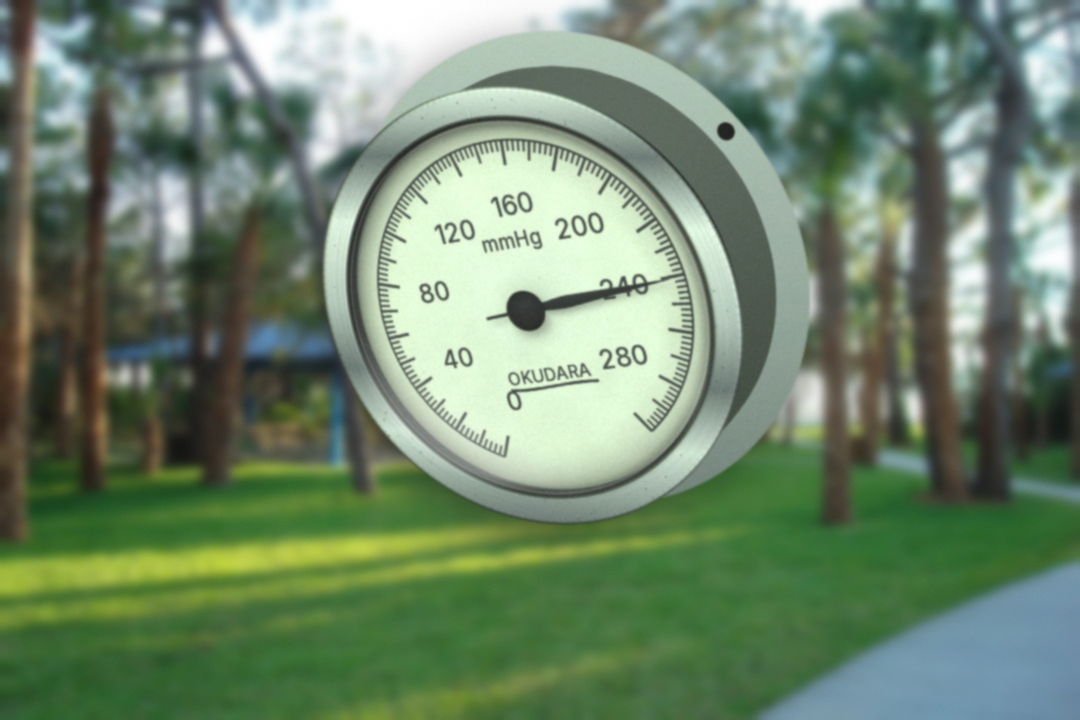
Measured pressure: mmHg 240
